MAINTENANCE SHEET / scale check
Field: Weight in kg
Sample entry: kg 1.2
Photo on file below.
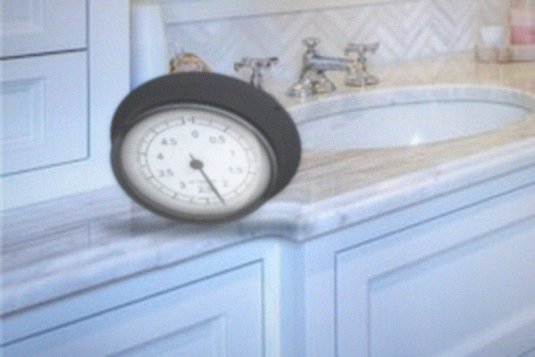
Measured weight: kg 2.25
